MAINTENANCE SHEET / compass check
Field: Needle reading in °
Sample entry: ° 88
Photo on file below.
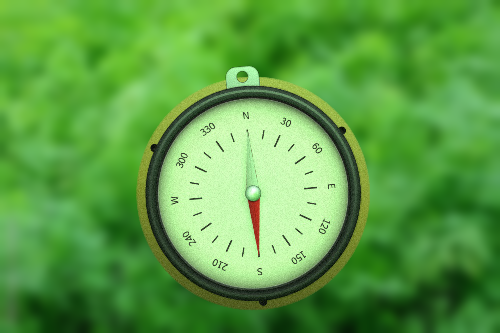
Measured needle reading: ° 180
